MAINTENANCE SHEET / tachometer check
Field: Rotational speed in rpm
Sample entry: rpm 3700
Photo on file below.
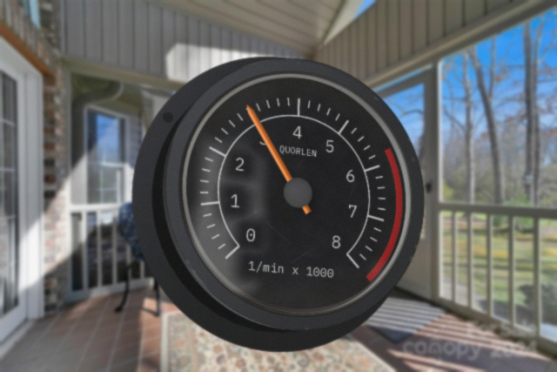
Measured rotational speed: rpm 3000
